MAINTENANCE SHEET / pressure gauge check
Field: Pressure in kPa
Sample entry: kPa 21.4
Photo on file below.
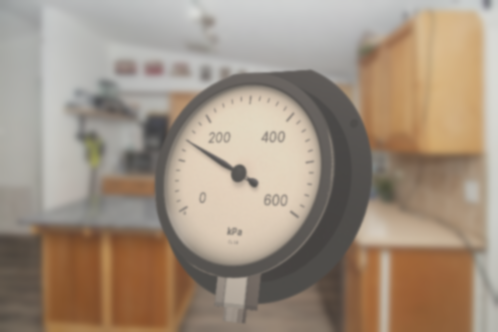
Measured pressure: kPa 140
